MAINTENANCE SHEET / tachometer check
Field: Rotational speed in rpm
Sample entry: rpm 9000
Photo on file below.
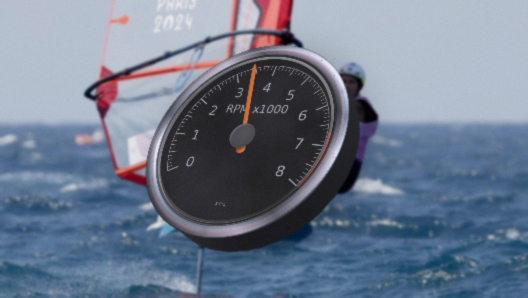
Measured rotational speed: rpm 3500
